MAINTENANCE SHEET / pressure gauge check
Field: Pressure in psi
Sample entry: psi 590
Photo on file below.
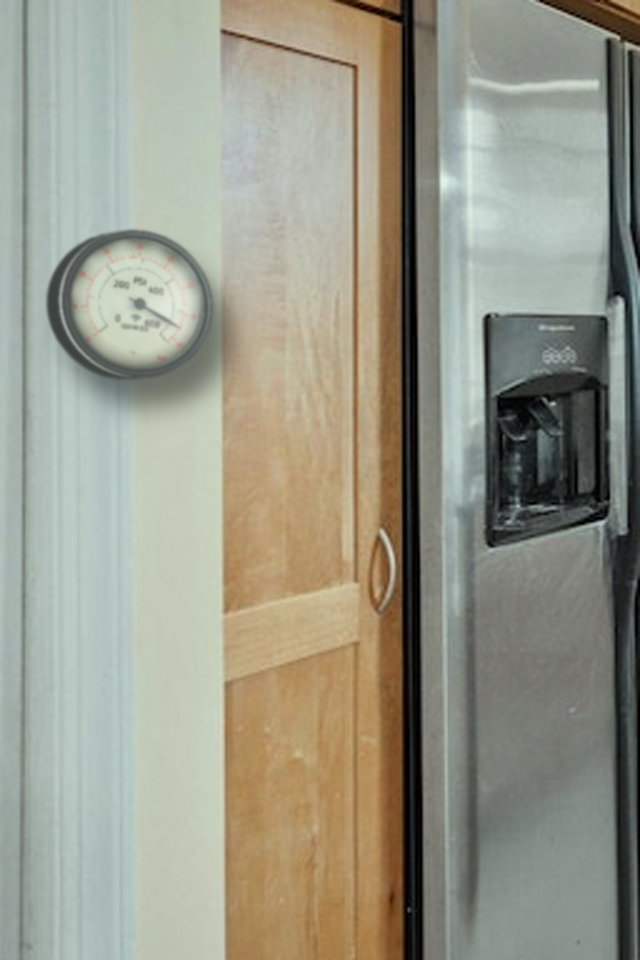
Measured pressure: psi 550
